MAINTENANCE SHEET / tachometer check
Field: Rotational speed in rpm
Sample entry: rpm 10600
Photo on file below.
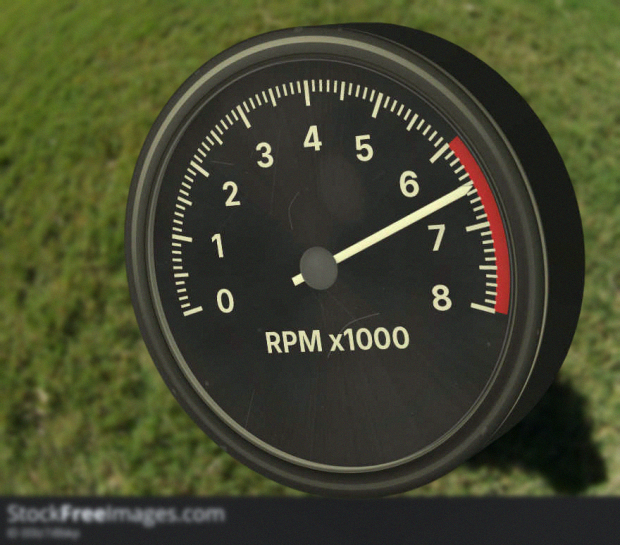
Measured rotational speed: rpm 6550
